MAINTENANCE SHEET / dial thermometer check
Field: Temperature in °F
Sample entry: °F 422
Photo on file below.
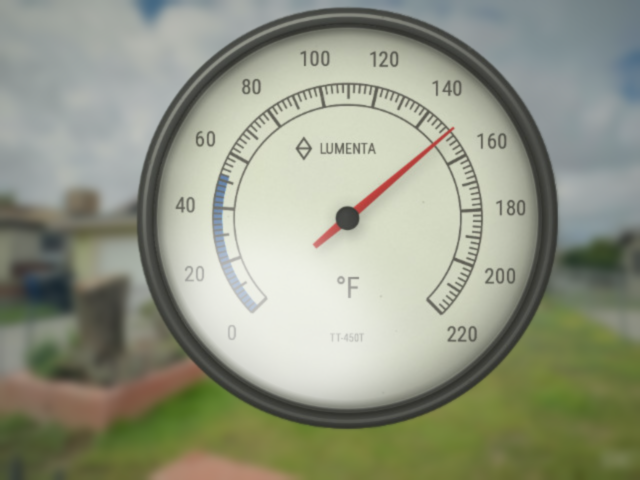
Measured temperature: °F 150
